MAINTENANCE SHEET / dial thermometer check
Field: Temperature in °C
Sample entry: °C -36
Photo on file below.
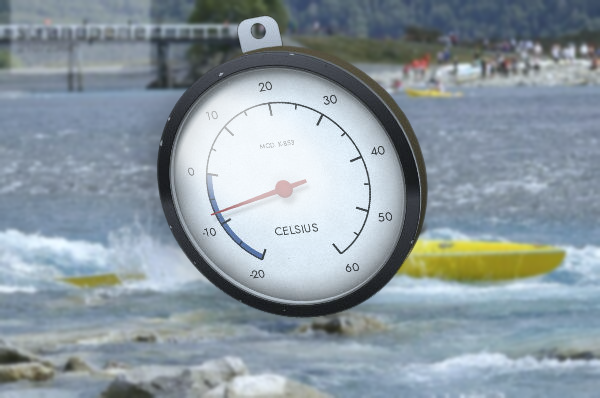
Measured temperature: °C -7.5
